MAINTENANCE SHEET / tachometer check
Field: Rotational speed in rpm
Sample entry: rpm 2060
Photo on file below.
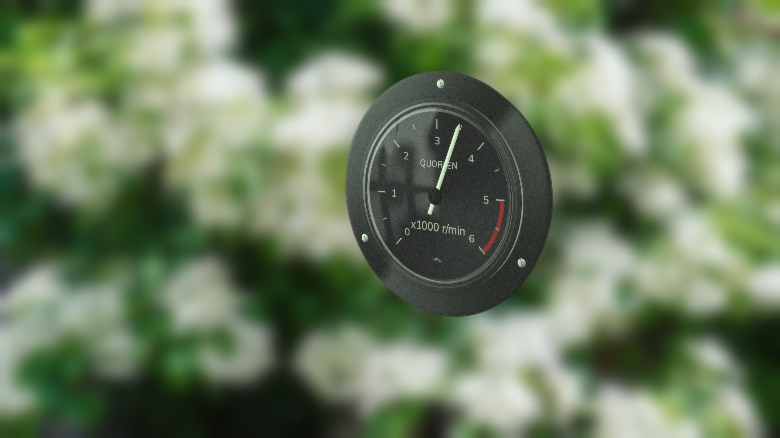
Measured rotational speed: rpm 3500
